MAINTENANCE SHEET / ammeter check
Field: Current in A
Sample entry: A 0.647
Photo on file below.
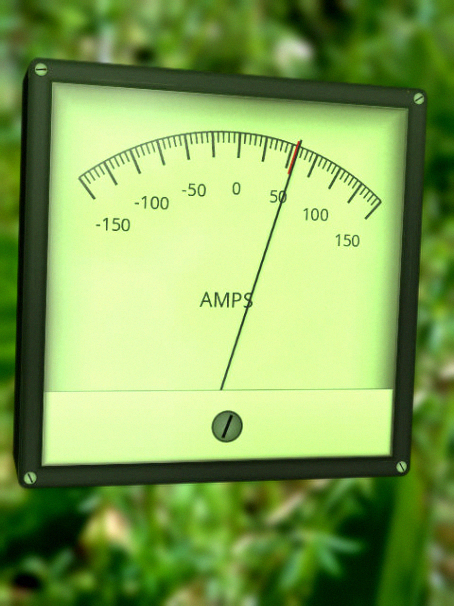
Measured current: A 55
